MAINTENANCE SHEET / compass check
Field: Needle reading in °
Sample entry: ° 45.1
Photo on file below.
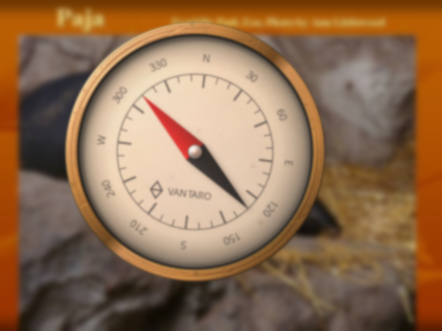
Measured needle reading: ° 310
